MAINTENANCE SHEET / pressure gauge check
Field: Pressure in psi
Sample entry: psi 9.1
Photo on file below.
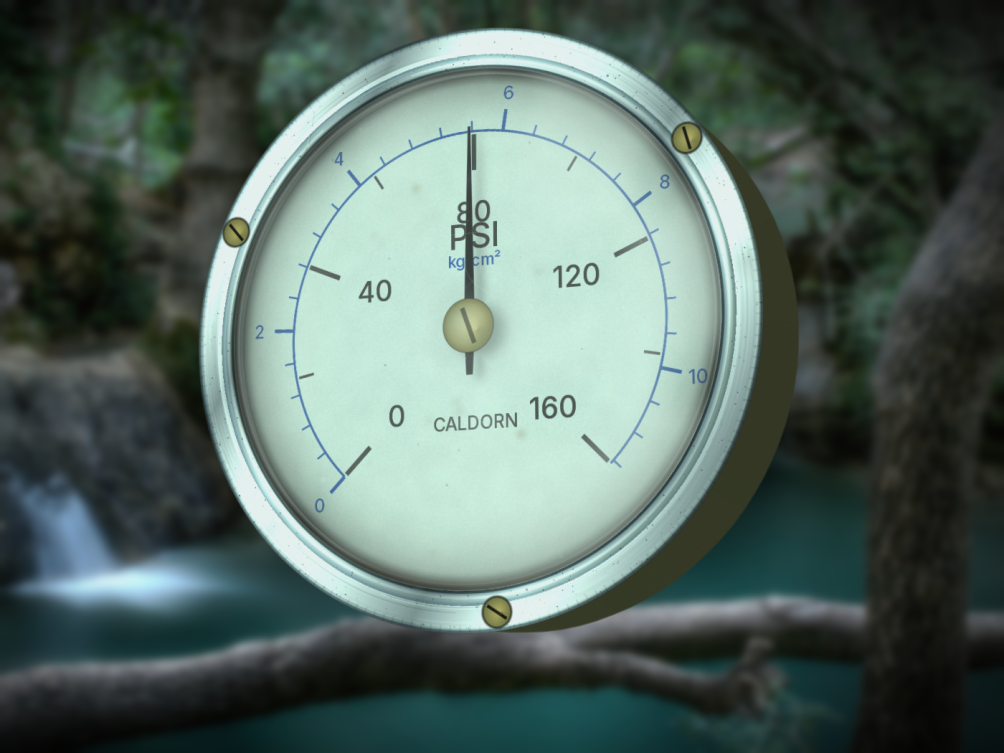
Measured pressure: psi 80
